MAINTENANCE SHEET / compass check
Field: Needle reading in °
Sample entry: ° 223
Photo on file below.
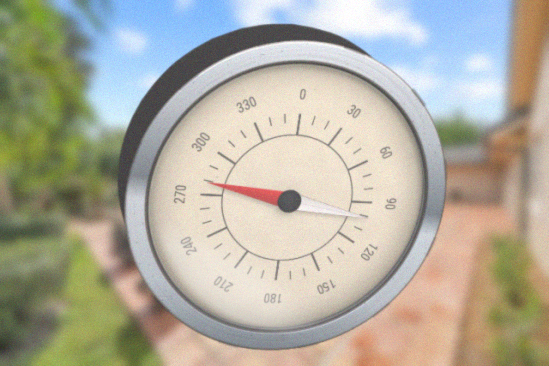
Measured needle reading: ° 280
